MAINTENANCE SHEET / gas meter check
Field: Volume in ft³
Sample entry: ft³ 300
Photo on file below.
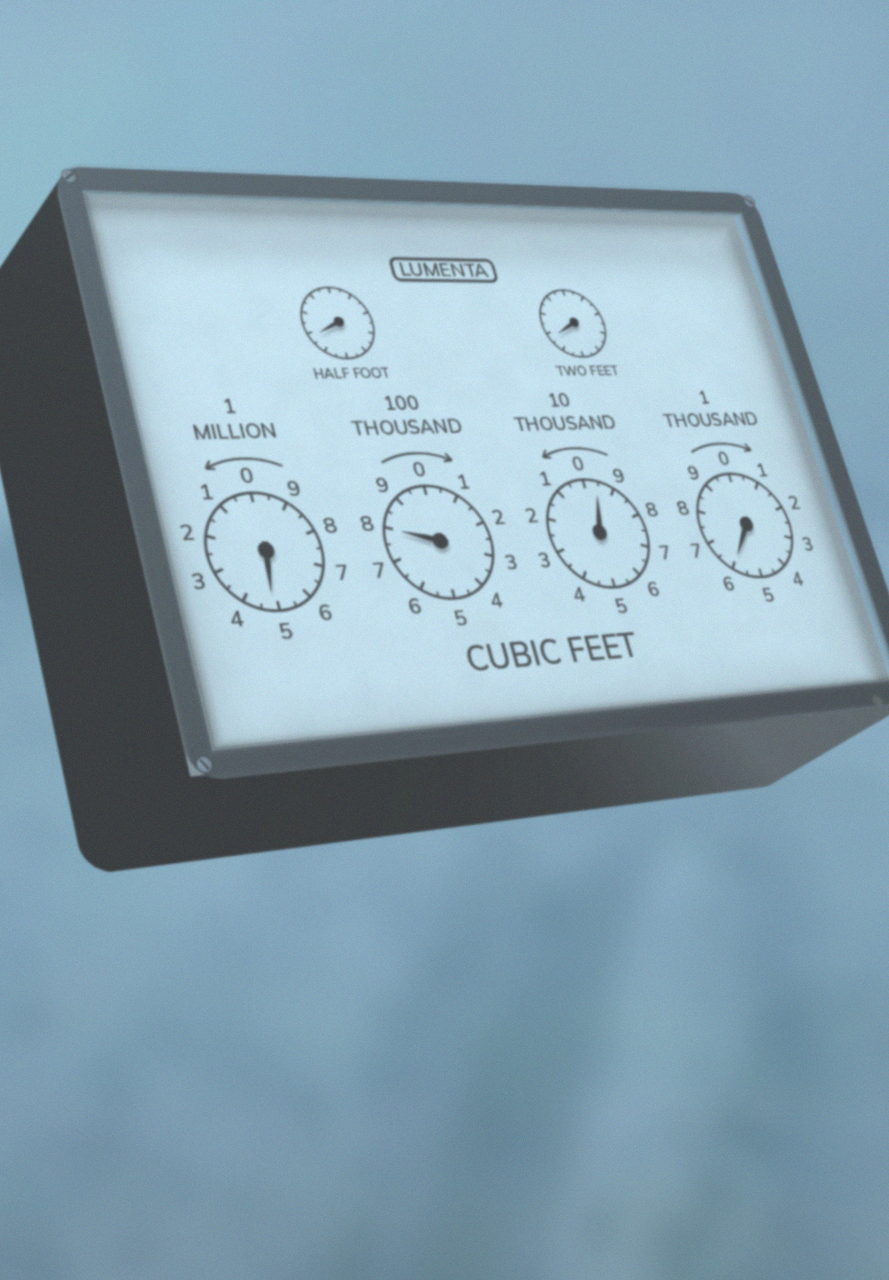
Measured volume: ft³ 479600
